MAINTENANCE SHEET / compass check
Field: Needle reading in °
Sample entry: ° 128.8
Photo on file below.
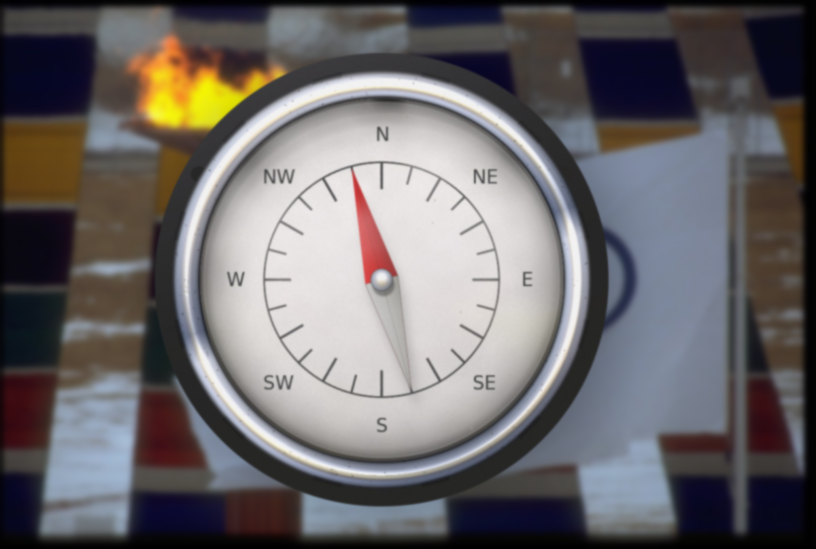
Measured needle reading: ° 345
